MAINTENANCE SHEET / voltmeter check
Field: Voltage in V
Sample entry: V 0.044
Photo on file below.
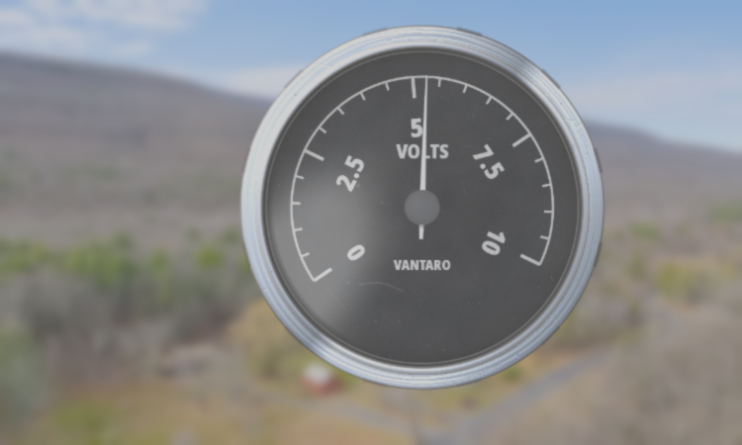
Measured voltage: V 5.25
